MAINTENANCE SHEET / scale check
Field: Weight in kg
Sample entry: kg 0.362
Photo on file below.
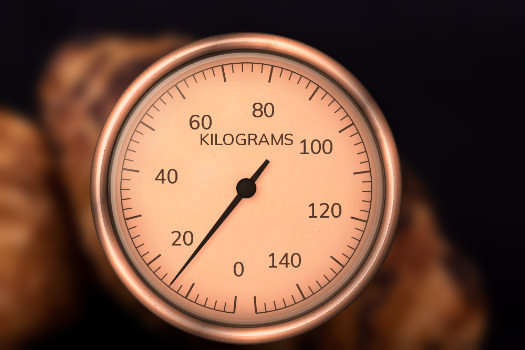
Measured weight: kg 14
